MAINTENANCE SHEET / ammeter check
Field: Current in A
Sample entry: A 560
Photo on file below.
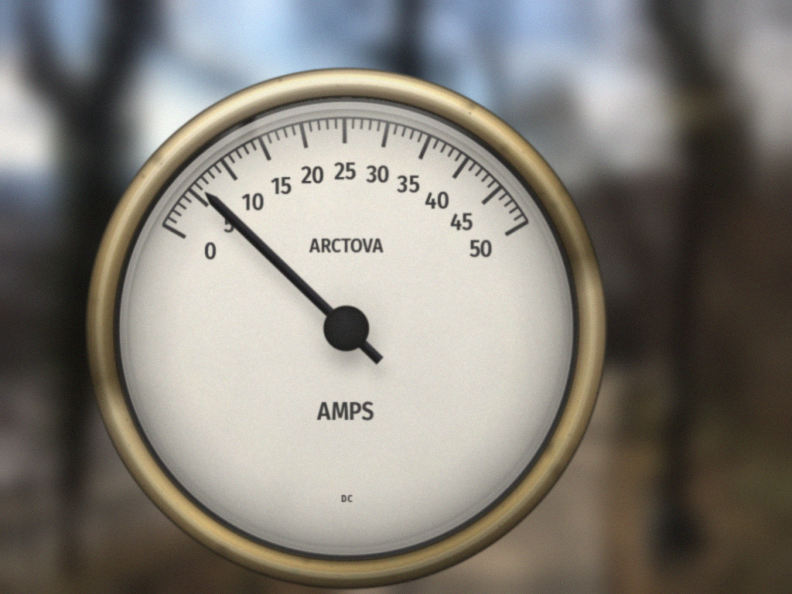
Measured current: A 6
